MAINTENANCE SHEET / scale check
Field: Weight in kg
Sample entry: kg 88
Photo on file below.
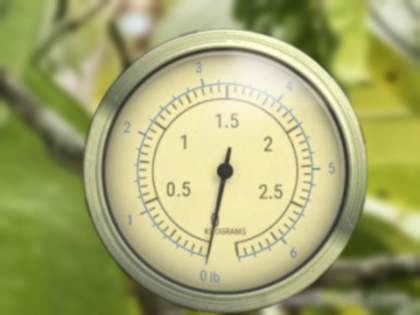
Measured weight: kg 0
